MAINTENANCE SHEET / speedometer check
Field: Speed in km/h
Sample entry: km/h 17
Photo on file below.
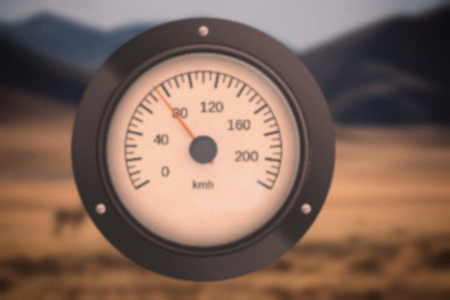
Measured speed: km/h 75
